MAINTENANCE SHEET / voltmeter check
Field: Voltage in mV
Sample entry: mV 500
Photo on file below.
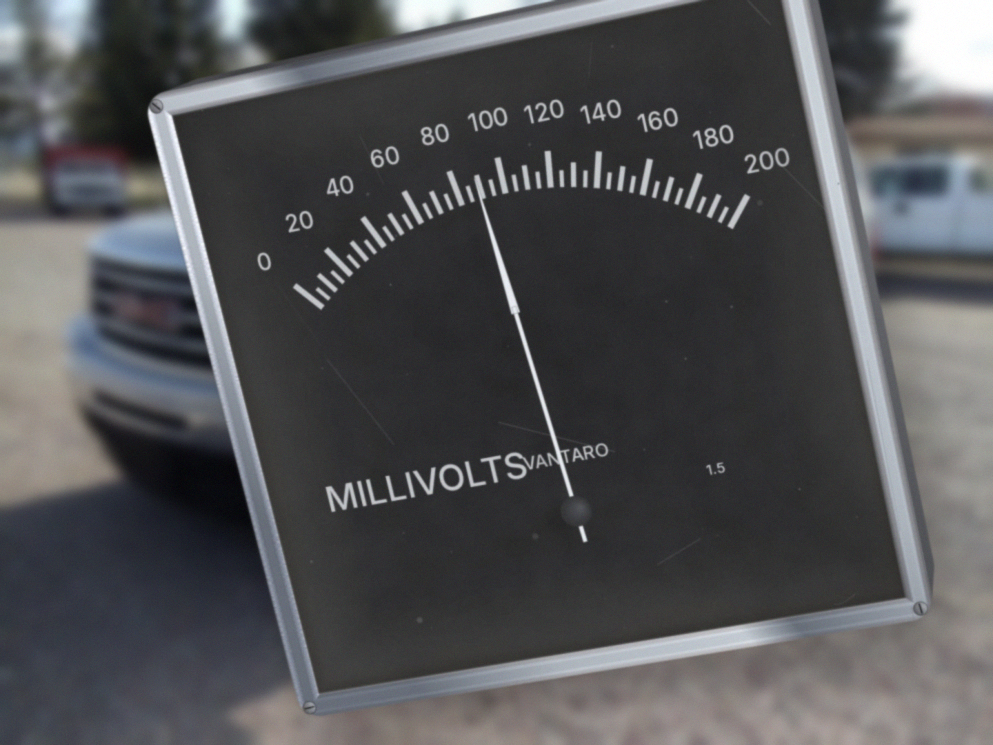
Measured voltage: mV 90
